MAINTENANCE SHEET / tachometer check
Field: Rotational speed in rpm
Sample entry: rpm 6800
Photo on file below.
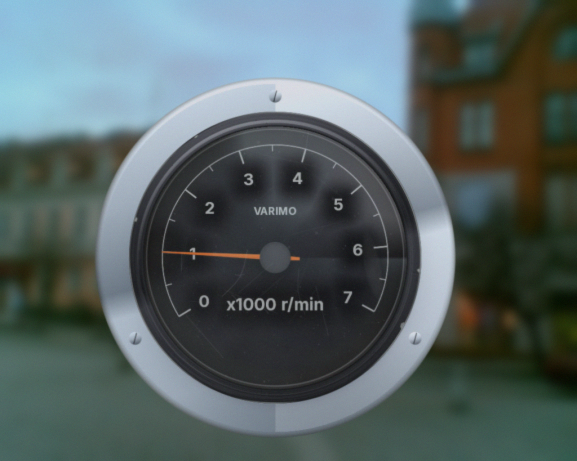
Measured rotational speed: rpm 1000
